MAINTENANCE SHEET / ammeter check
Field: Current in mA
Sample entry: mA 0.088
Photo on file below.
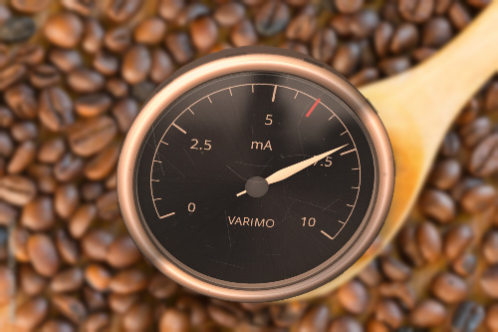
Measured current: mA 7.25
